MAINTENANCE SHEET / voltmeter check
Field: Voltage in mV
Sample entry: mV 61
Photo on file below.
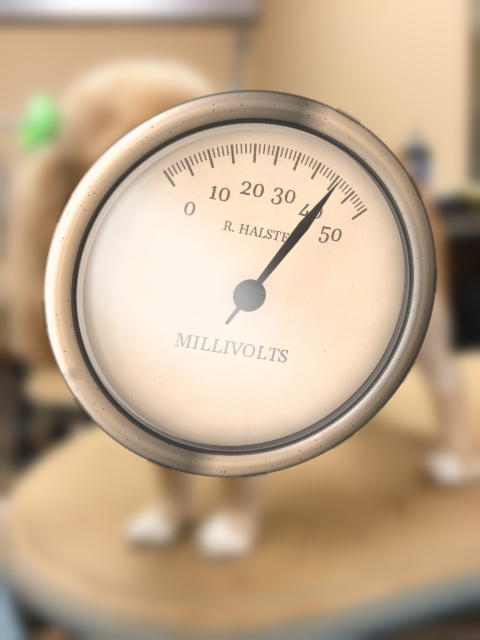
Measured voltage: mV 40
